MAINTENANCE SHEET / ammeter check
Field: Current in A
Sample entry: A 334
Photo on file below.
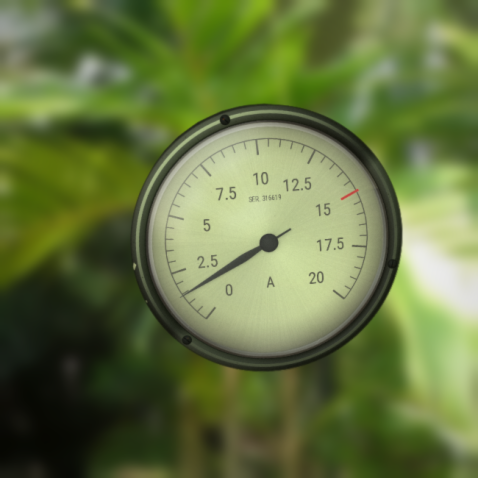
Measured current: A 1.5
